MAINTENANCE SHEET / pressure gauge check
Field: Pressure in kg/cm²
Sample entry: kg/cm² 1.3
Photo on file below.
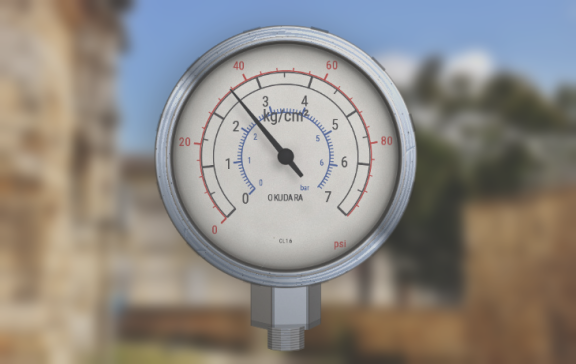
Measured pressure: kg/cm² 2.5
